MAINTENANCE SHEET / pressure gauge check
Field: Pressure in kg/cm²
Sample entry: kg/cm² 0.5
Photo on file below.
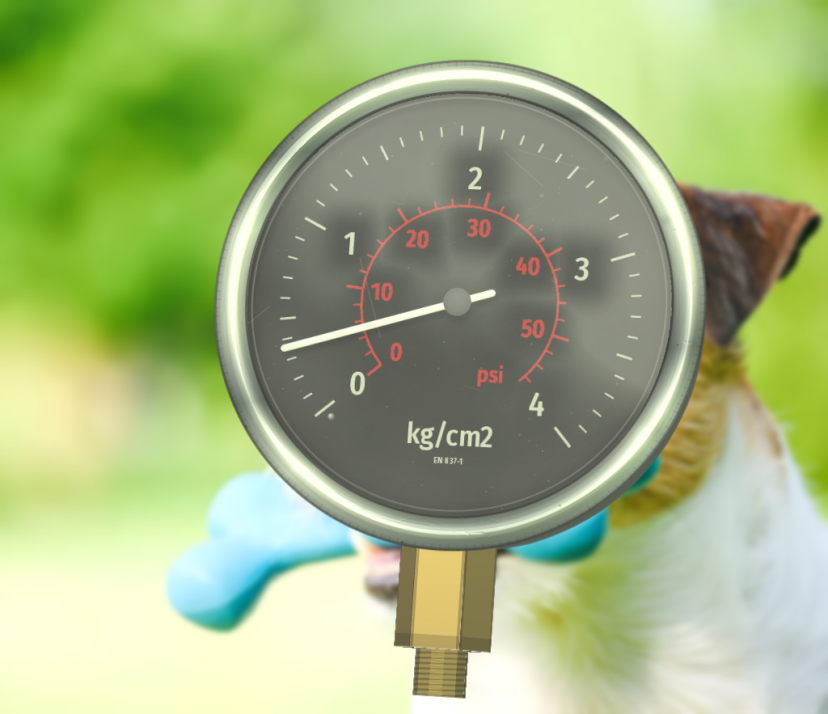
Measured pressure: kg/cm² 0.35
